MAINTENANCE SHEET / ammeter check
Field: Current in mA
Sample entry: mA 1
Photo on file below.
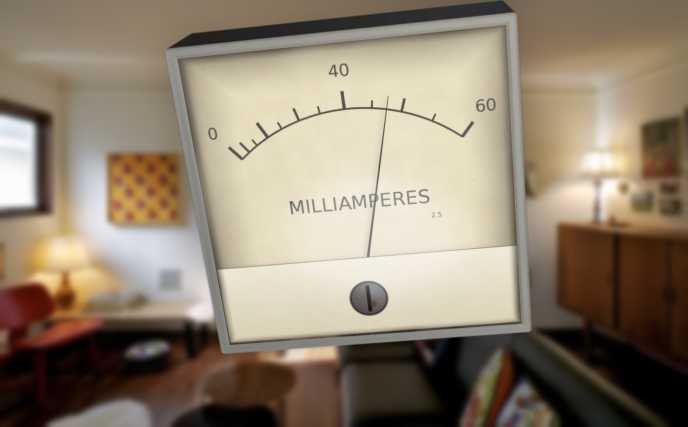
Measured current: mA 47.5
